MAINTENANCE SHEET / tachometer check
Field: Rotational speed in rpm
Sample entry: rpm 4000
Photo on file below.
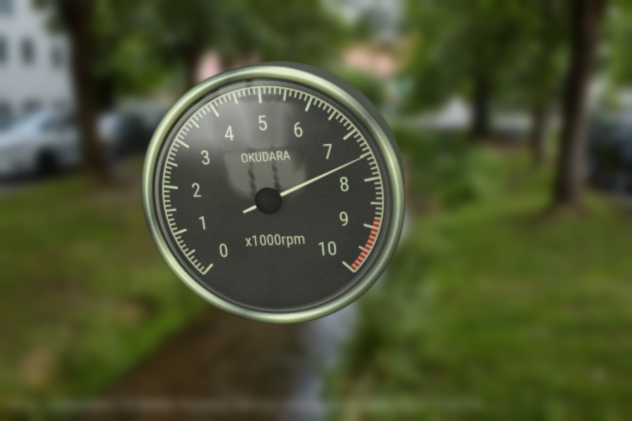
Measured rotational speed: rpm 7500
